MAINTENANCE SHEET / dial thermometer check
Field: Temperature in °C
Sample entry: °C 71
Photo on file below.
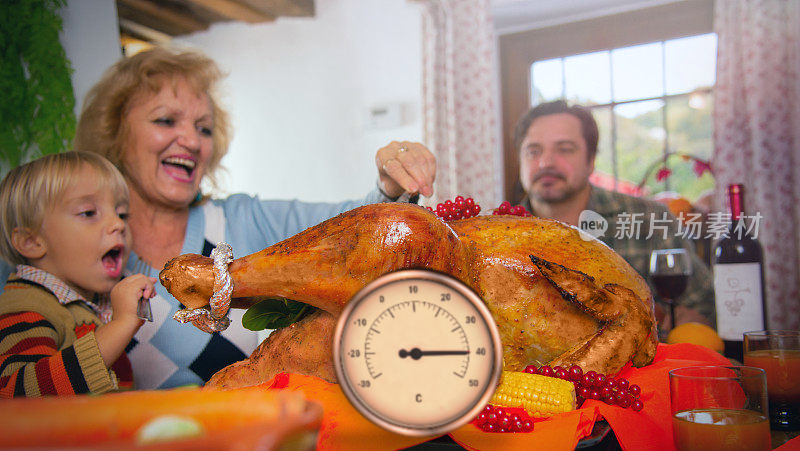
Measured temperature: °C 40
